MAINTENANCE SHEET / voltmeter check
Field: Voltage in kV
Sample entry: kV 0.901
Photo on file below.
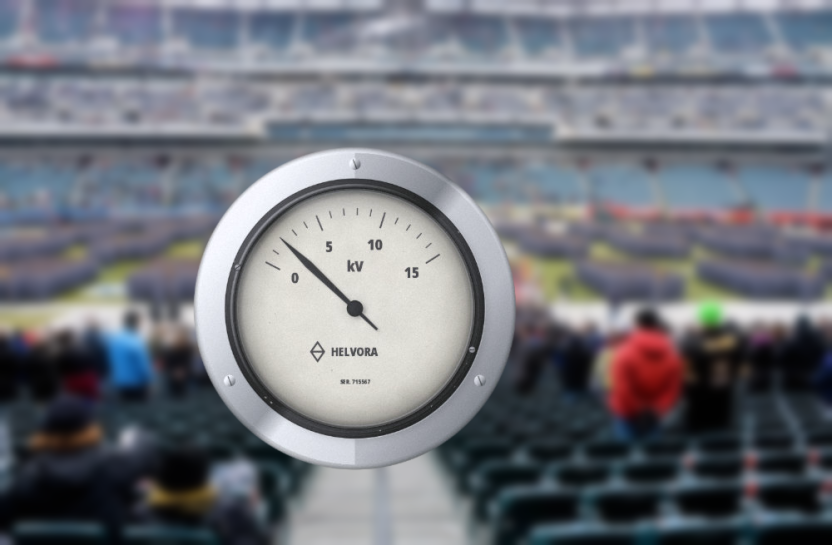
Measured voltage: kV 2
